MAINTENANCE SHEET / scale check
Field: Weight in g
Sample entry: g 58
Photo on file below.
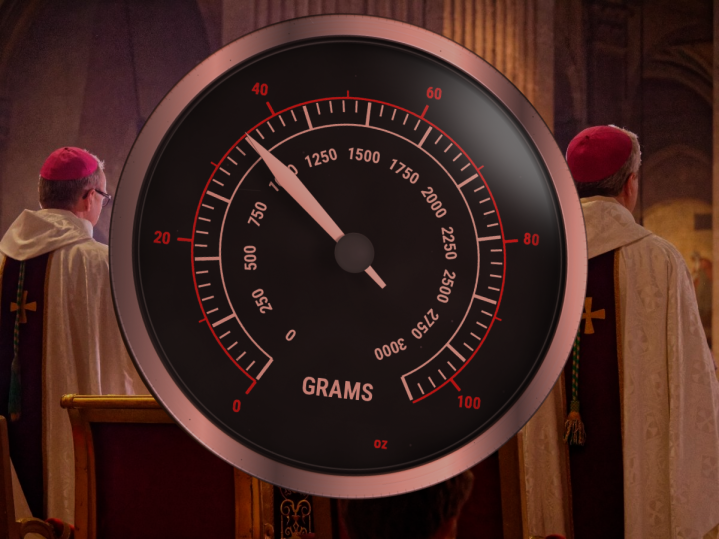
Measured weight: g 1000
